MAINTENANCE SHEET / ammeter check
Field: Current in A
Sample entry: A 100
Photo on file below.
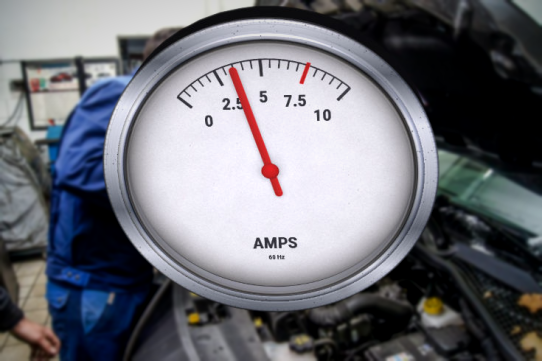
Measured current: A 3.5
